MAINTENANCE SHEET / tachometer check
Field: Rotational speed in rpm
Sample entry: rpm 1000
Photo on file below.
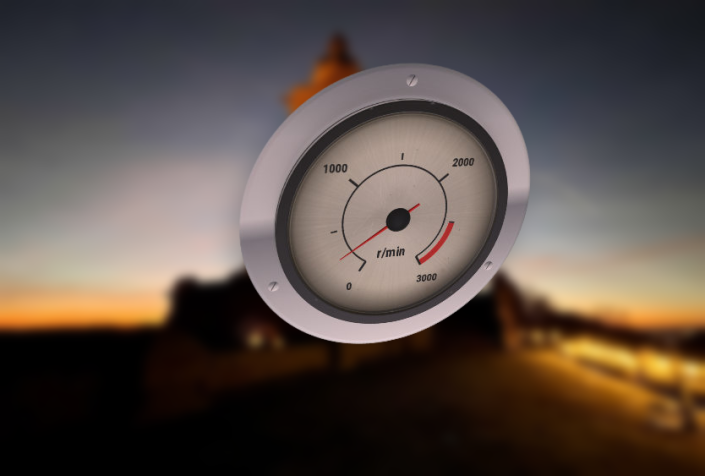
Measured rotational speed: rpm 250
